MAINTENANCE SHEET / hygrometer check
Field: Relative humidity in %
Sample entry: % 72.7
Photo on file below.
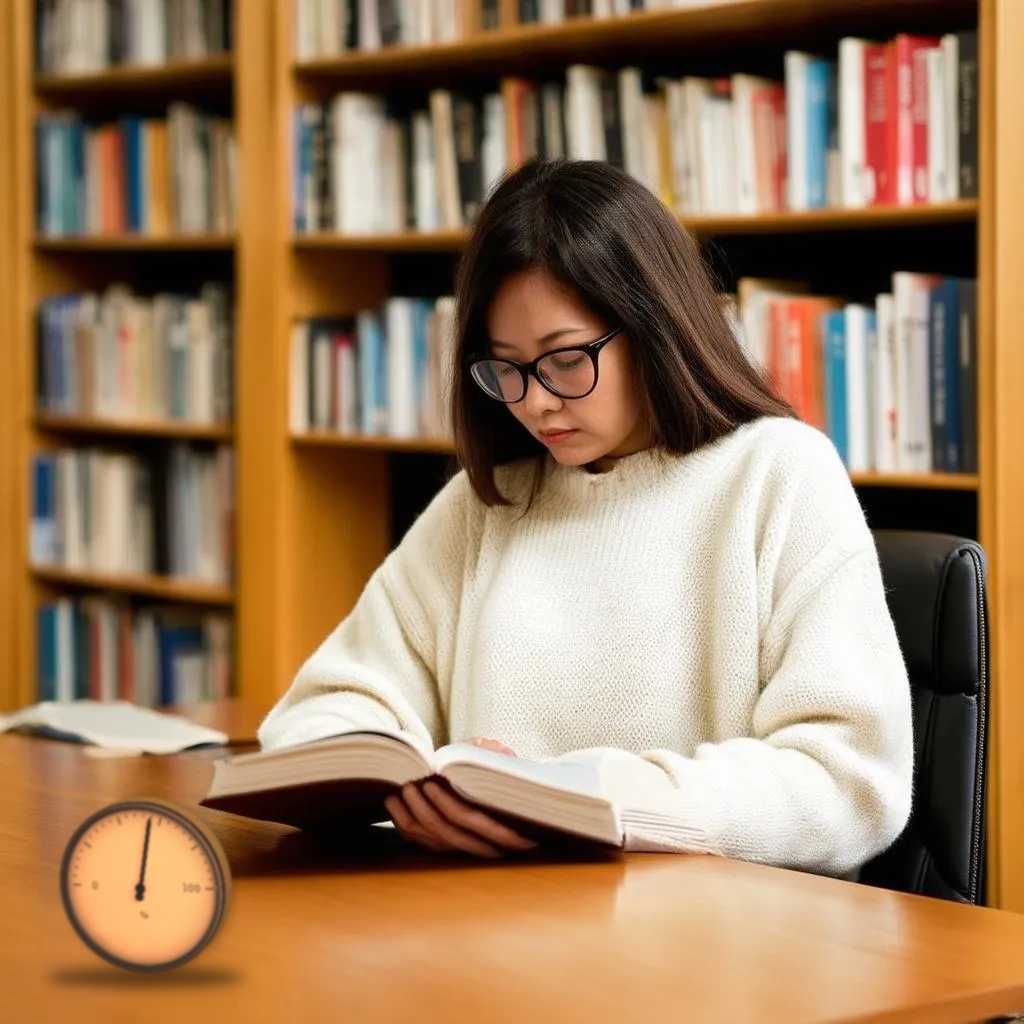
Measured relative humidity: % 56
